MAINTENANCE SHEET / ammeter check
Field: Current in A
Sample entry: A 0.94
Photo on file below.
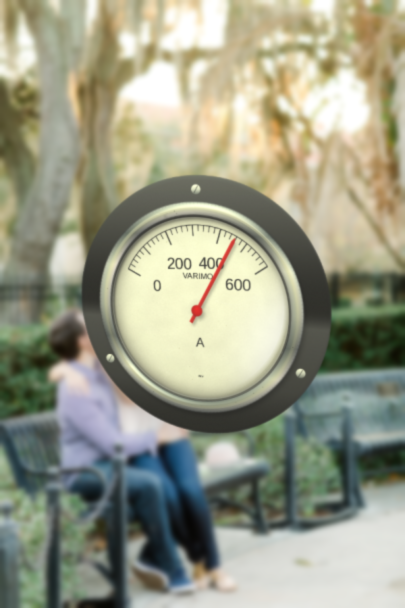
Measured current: A 460
